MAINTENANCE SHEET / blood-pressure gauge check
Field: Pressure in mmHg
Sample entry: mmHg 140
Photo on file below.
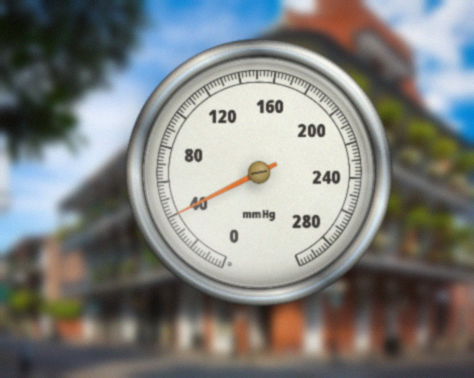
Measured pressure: mmHg 40
